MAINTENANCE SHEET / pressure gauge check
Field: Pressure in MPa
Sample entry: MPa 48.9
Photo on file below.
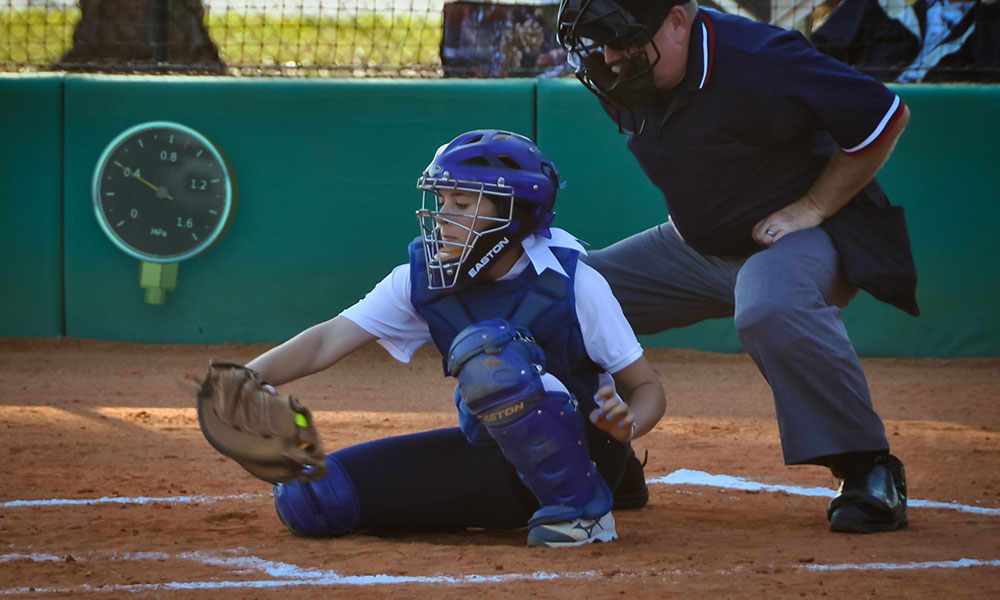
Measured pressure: MPa 0.4
